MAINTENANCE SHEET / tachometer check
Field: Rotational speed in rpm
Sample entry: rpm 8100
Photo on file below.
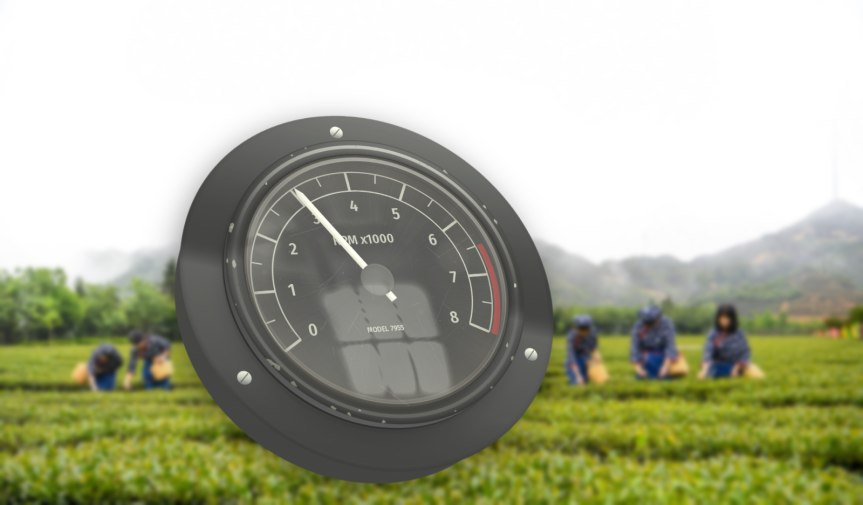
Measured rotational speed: rpm 3000
